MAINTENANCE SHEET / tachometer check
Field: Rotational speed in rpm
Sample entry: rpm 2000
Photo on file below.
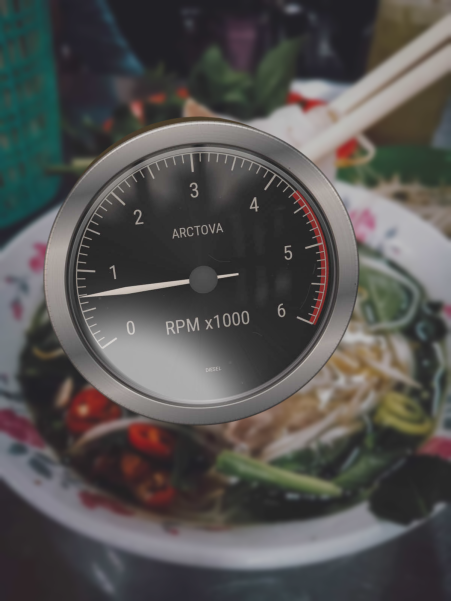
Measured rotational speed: rpm 700
